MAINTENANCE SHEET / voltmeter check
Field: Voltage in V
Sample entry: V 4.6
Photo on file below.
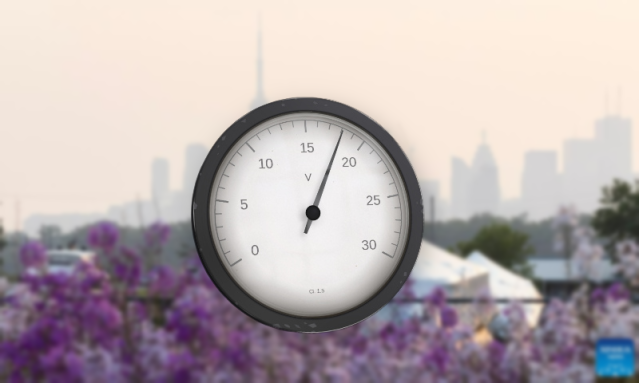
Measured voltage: V 18
